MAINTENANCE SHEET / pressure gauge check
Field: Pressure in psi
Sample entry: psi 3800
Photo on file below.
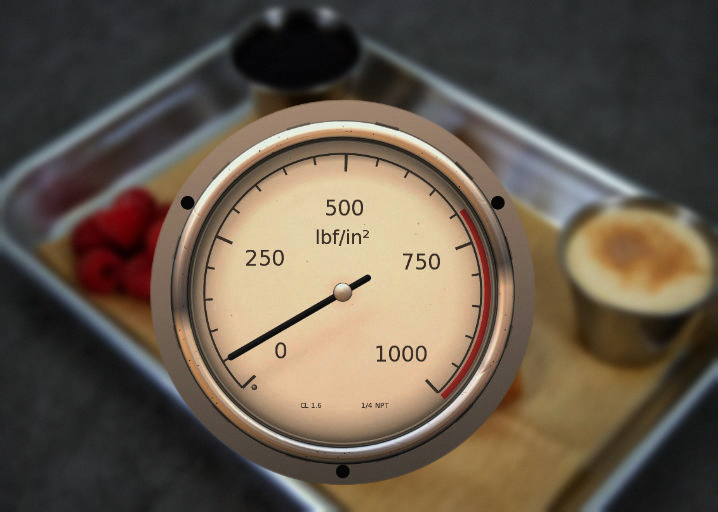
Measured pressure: psi 50
